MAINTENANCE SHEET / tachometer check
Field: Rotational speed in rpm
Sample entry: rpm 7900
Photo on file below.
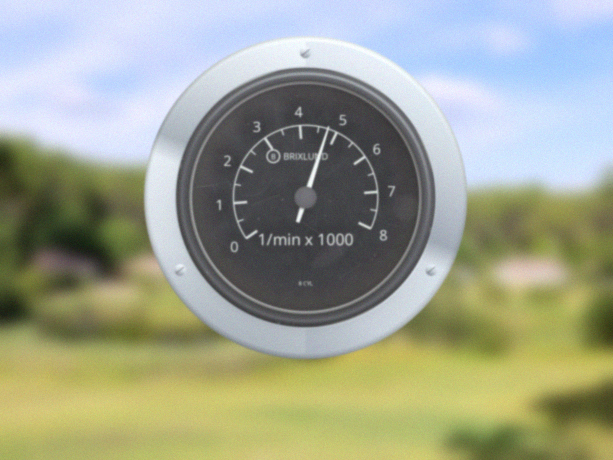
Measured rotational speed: rpm 4750
